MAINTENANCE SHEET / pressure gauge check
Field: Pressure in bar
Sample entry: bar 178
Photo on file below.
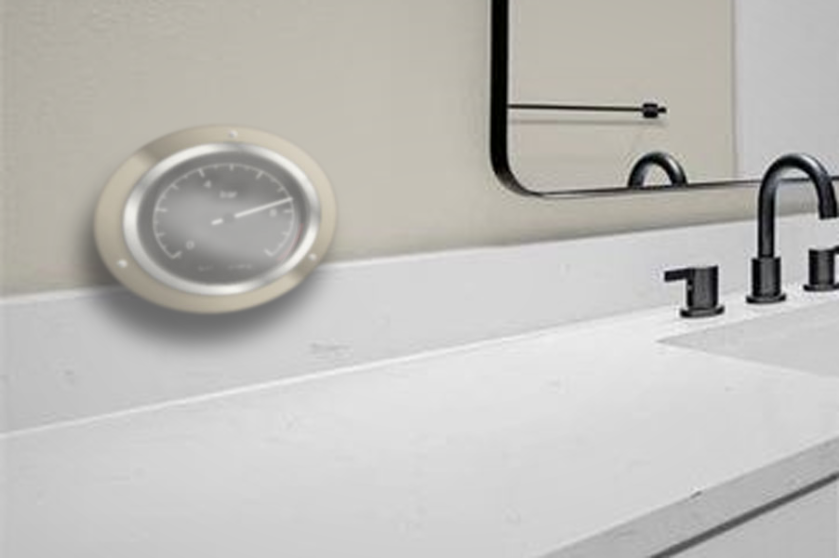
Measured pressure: bar 7.5
